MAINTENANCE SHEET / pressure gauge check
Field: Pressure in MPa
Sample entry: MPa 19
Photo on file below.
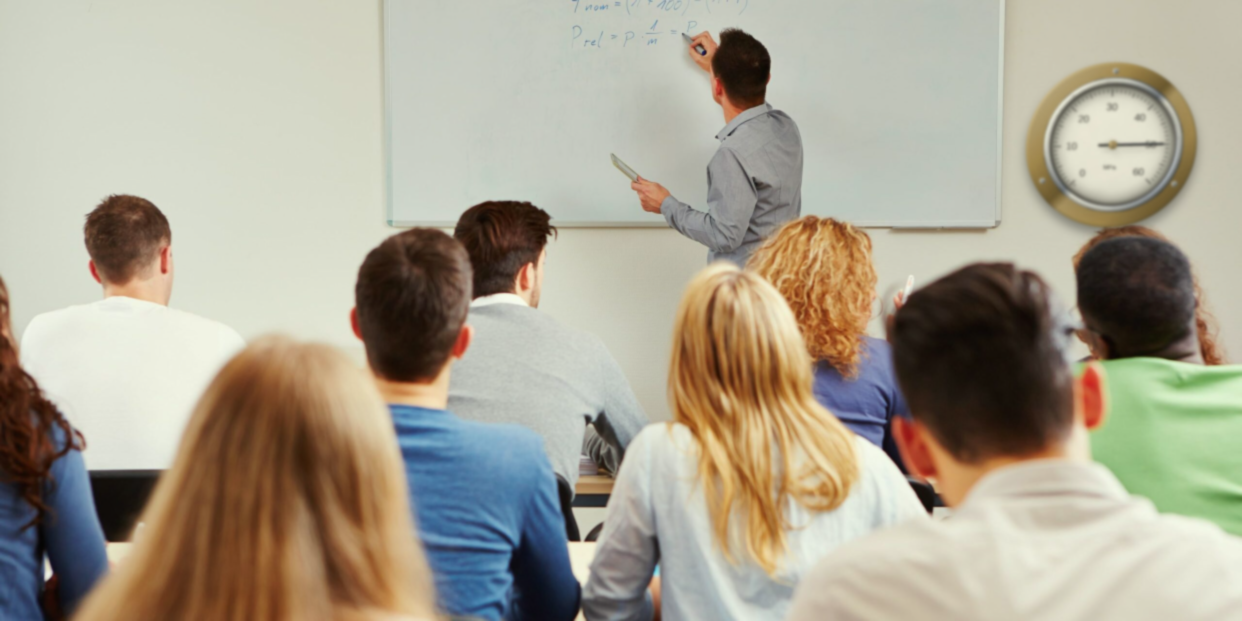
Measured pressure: MPa 50
